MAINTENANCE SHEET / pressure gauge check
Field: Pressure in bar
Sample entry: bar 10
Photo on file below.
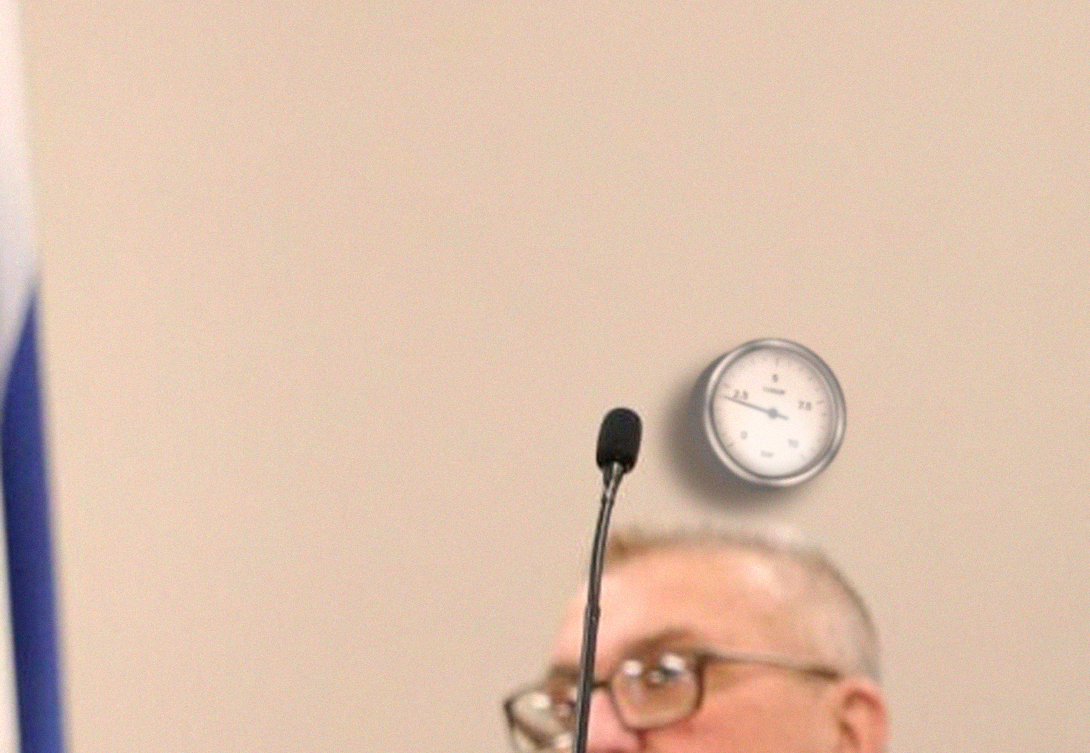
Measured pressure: bar 2
